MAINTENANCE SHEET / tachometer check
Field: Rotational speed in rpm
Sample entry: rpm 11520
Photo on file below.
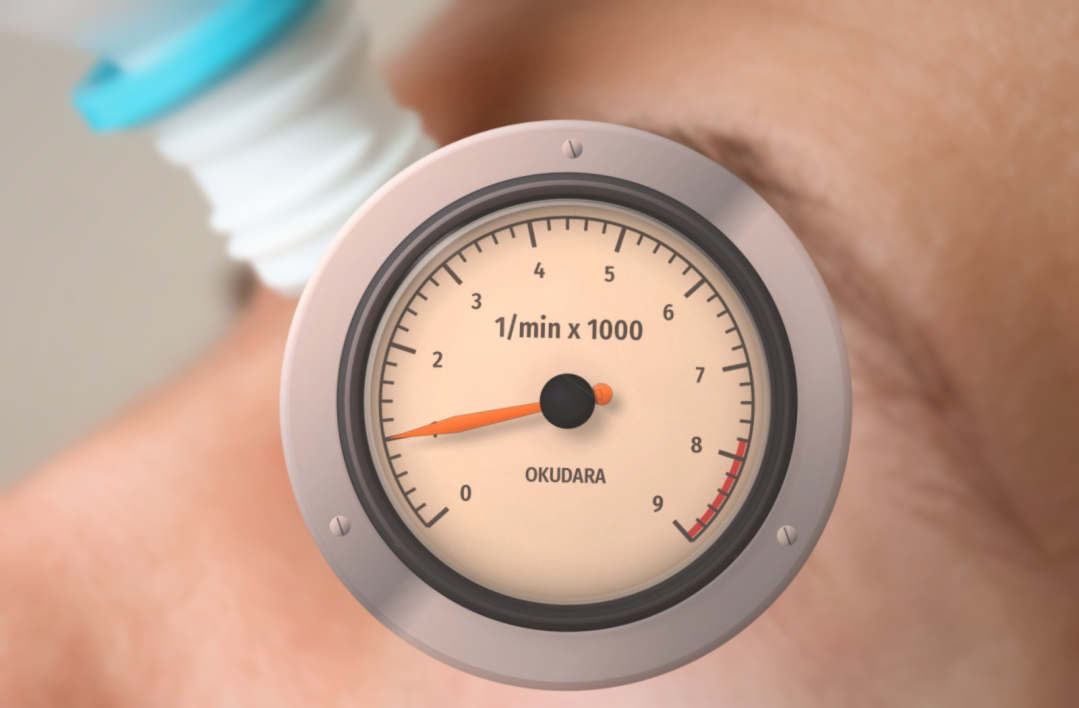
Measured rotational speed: rpm 1000
